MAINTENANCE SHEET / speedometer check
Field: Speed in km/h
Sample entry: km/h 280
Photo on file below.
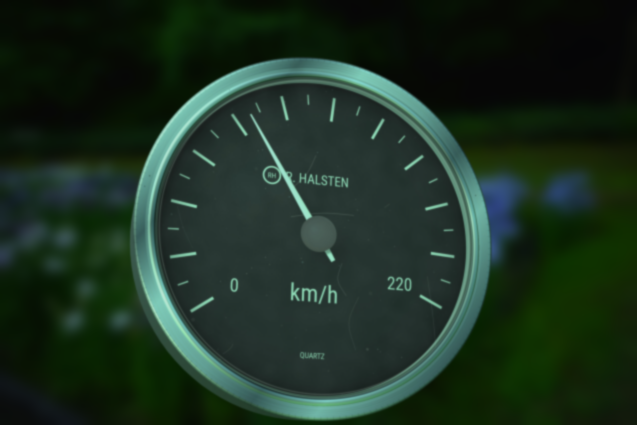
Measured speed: km/h 85
